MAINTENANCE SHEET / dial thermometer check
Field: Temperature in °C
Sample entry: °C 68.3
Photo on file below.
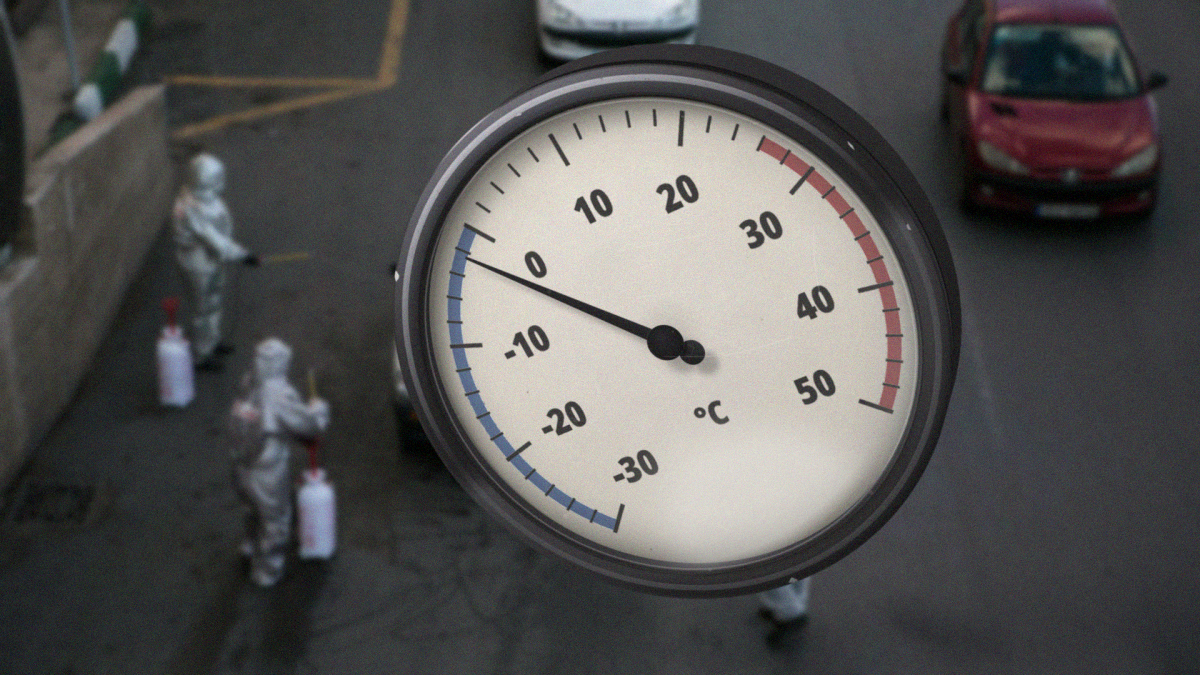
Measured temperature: °C -2
